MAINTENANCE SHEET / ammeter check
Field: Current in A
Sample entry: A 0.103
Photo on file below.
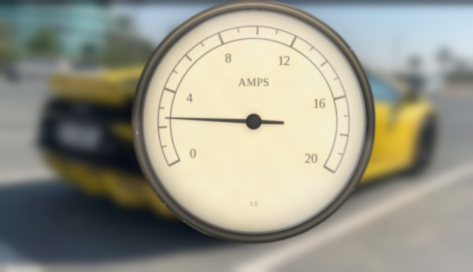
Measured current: A 2.5
